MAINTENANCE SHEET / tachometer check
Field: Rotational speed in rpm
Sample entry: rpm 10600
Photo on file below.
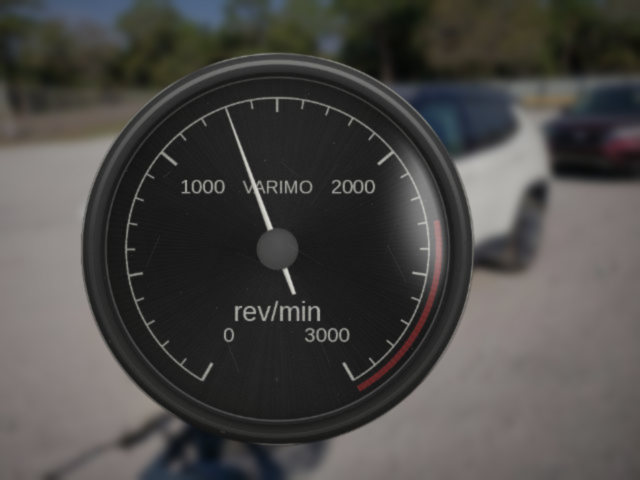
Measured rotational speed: rpm 1300
